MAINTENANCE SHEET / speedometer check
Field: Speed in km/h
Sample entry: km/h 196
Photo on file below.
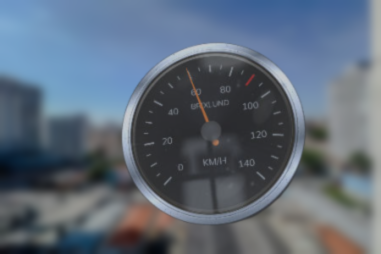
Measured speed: km/h 60
